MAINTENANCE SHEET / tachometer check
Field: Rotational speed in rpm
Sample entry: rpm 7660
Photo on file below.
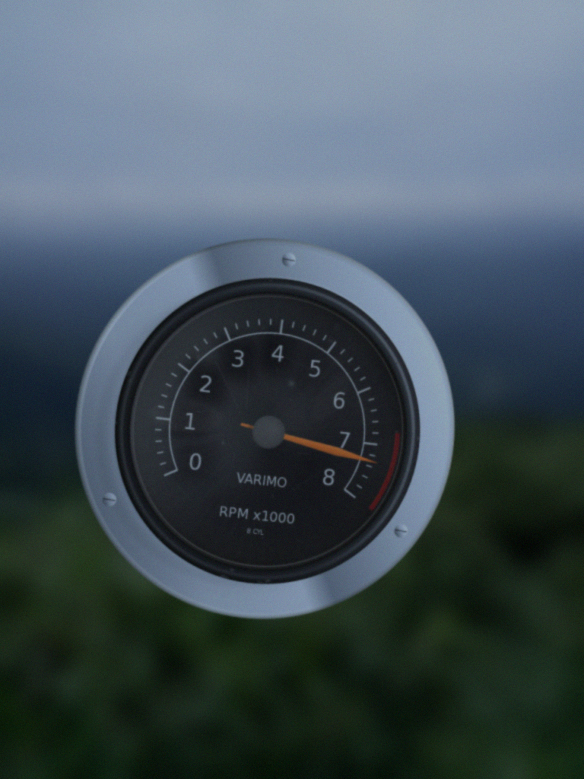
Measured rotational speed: rpm 7300
